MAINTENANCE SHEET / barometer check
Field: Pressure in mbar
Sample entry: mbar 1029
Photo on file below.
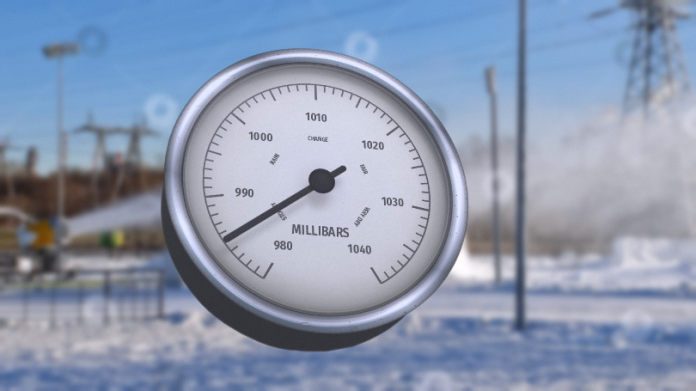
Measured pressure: mbar 985
